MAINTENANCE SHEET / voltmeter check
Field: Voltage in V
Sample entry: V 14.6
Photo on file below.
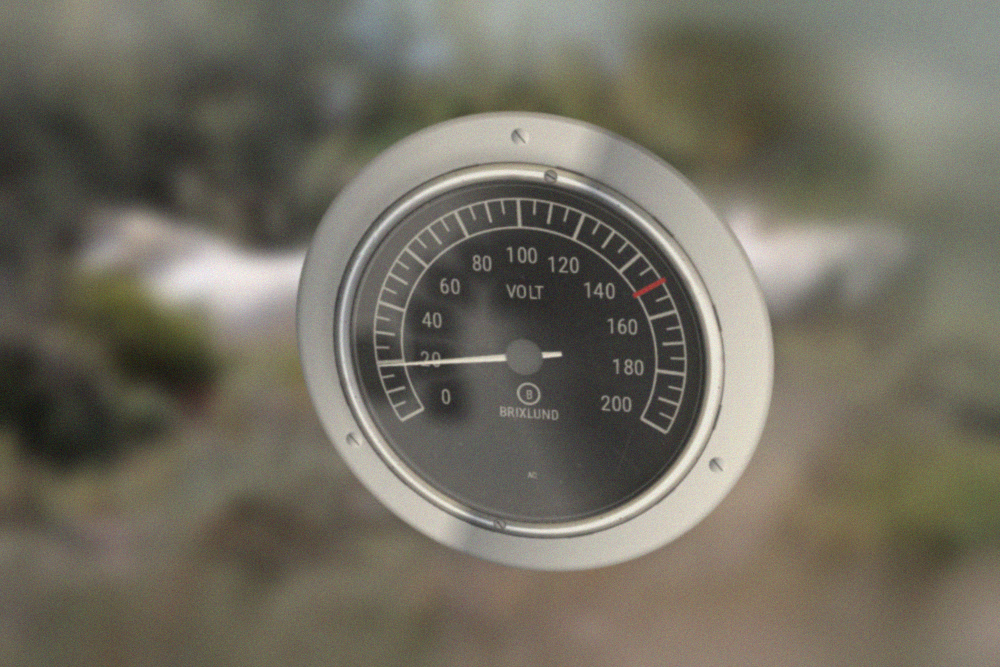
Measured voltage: V 20
